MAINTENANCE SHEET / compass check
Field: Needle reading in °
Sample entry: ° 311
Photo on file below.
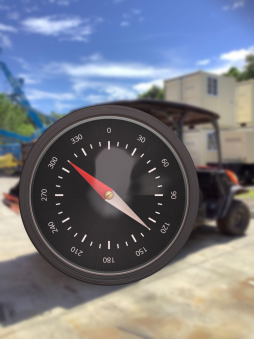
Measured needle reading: ° 310
